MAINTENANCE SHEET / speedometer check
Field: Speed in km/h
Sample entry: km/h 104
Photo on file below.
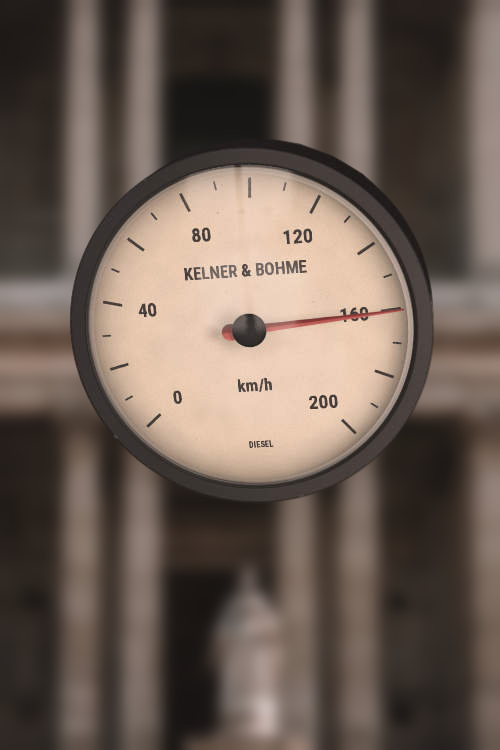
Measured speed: km/h 160
